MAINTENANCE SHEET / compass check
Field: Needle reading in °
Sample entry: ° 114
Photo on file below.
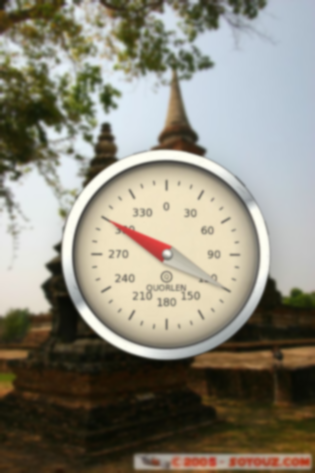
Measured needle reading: ° 300
